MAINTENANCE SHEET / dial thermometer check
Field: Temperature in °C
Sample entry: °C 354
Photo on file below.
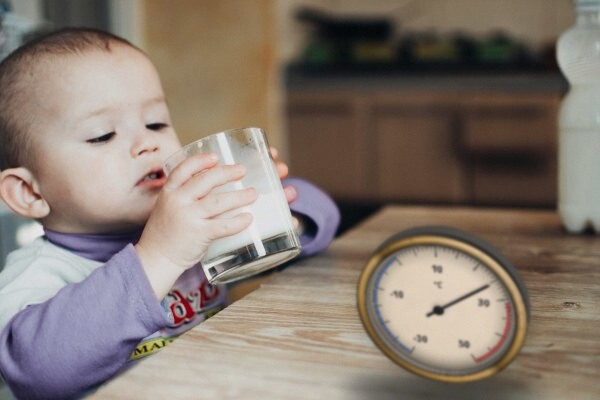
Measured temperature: °C 25
